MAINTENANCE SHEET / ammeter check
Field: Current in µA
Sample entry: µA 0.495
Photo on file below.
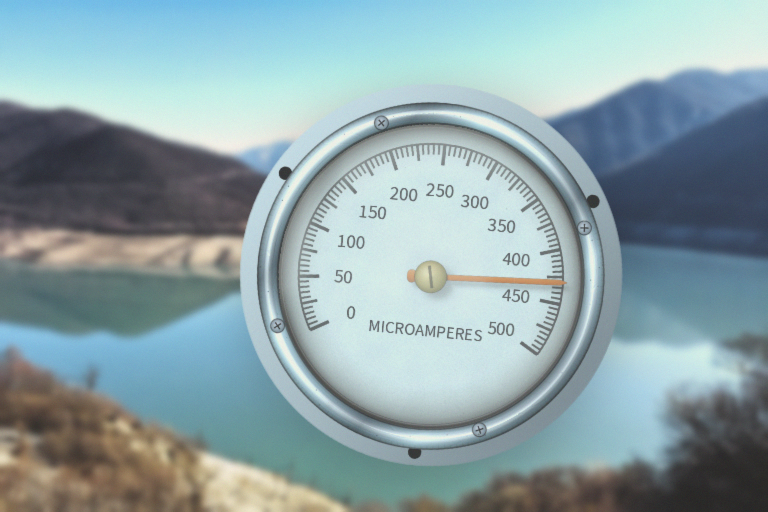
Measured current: µA 430
